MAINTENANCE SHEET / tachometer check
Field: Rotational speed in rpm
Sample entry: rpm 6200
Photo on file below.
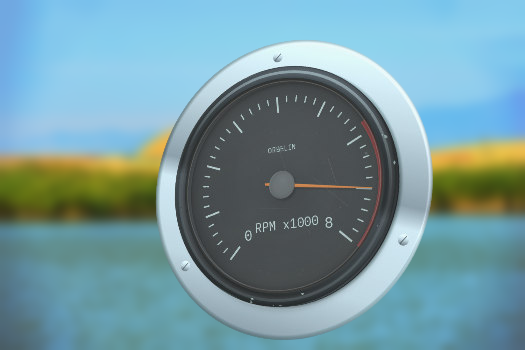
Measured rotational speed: rpm 7000
